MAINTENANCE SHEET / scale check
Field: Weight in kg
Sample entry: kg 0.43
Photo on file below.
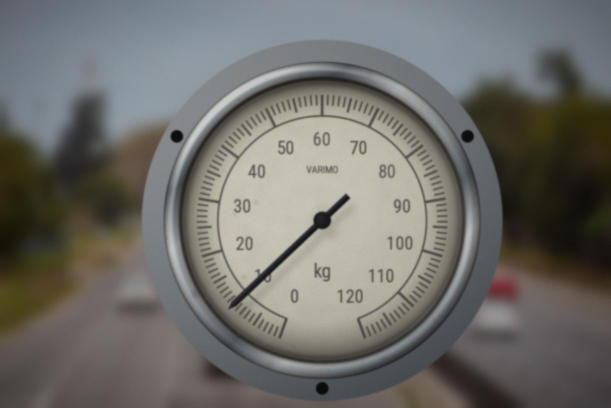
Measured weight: kg 10
